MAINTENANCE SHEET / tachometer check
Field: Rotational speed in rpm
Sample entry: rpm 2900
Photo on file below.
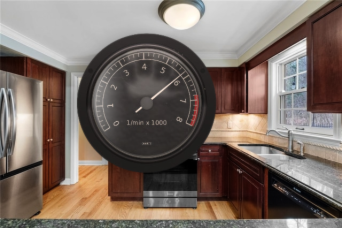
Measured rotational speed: rpm 5800
